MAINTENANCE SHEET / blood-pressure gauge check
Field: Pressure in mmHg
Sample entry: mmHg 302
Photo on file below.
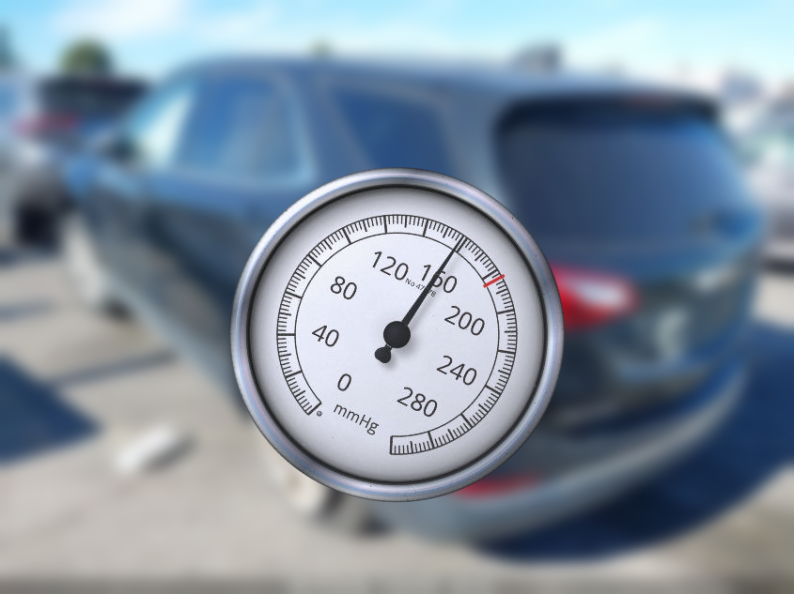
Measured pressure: mmHg 158
